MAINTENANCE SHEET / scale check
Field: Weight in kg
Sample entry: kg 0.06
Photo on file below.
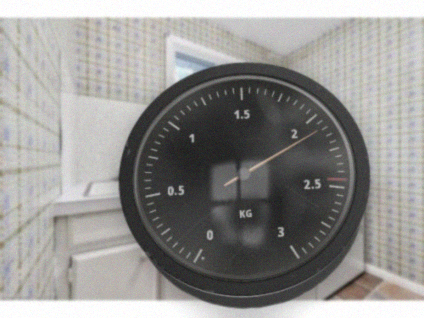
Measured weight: kg 2.1
